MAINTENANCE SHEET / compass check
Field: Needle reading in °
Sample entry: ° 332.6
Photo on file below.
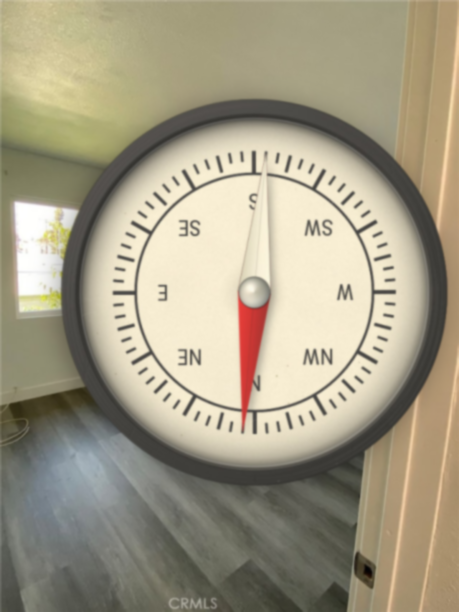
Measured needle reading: ° 5
